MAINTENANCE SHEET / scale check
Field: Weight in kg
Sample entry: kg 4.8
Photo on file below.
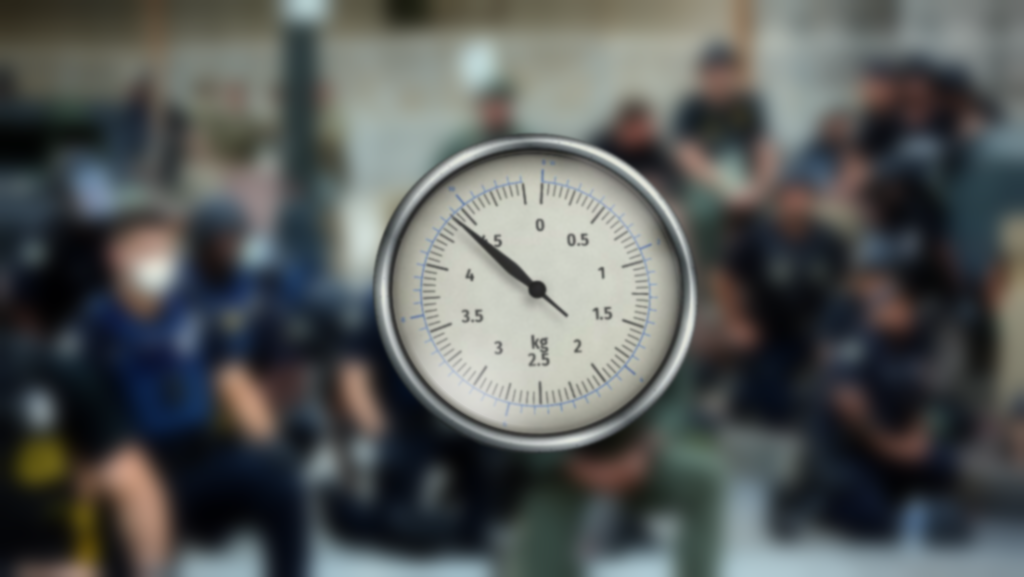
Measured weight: kg 4.4
